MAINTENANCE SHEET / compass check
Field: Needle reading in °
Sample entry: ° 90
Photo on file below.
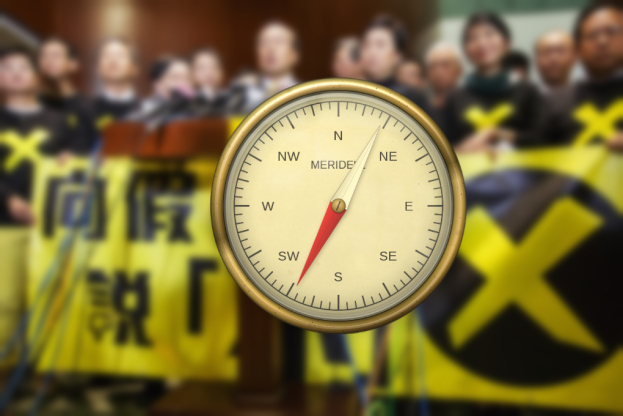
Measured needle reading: ° 207.5
